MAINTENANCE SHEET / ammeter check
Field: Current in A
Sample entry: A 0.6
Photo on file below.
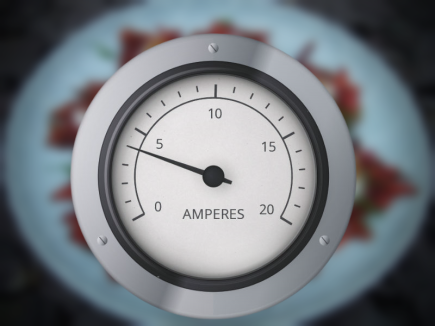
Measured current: A 4
